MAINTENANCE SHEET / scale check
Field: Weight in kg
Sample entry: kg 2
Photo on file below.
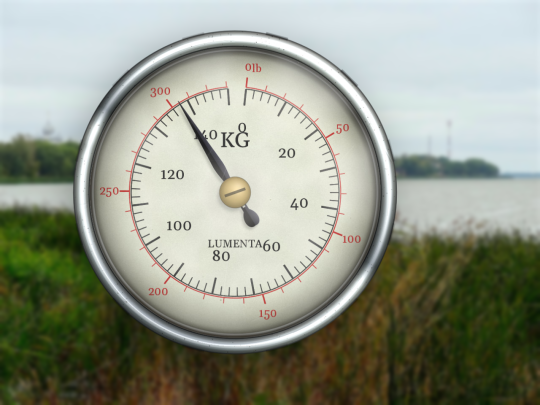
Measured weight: kg 138
